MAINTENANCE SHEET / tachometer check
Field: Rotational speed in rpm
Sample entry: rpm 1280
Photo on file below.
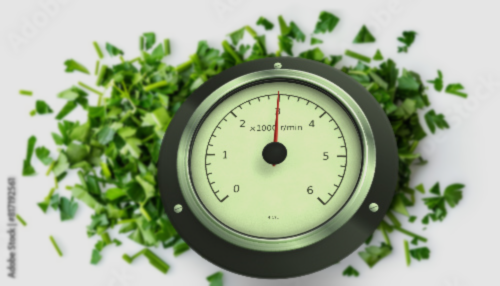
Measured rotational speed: rpm 3000
